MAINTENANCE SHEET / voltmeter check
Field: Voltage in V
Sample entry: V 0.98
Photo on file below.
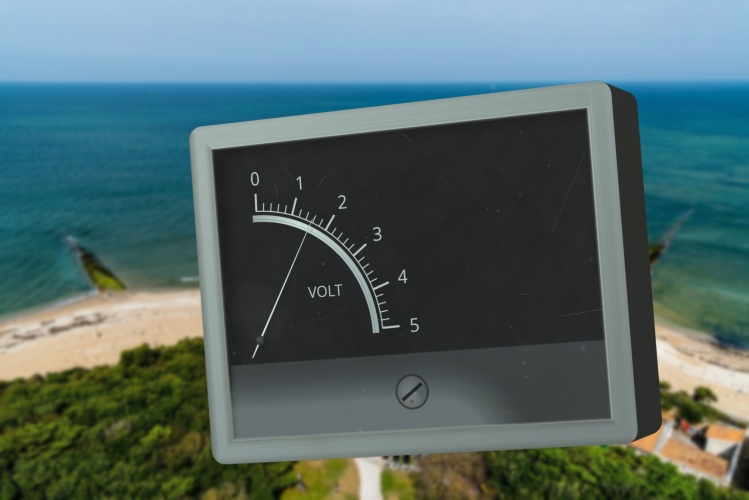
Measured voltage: V 1.6
